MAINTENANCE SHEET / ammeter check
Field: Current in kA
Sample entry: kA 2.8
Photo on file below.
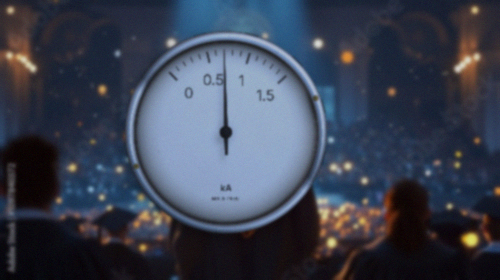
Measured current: kA 0.7
